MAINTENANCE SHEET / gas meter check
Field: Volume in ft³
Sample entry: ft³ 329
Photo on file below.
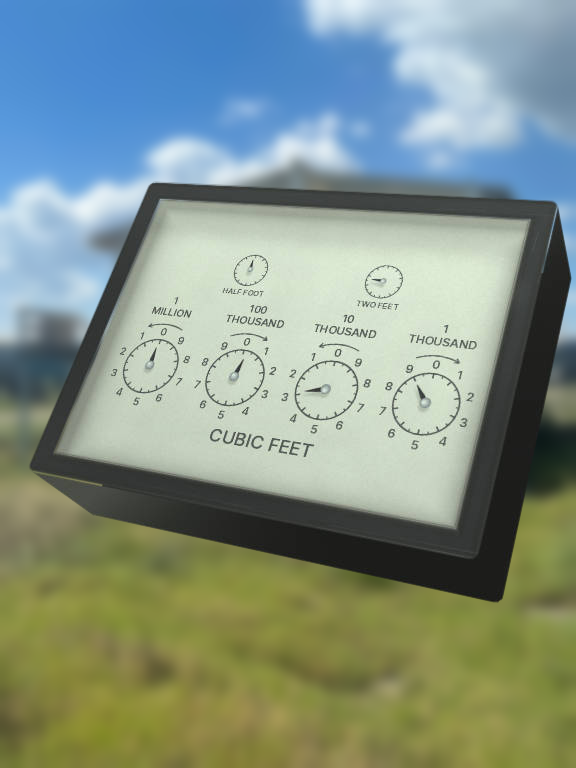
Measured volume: ft³ 2900
